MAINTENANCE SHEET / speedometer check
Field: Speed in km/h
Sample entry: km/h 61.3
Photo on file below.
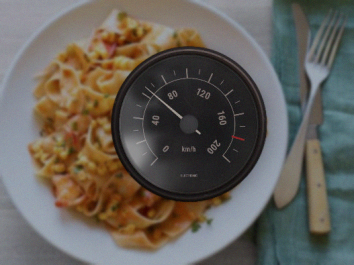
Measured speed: km/h 65
